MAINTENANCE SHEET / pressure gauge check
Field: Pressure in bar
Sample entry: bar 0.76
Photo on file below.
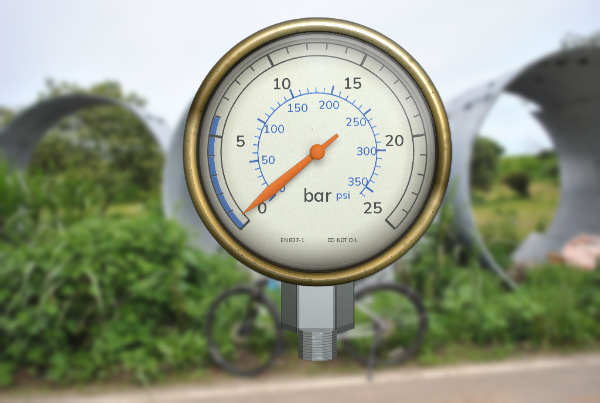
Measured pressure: bar 0.5
